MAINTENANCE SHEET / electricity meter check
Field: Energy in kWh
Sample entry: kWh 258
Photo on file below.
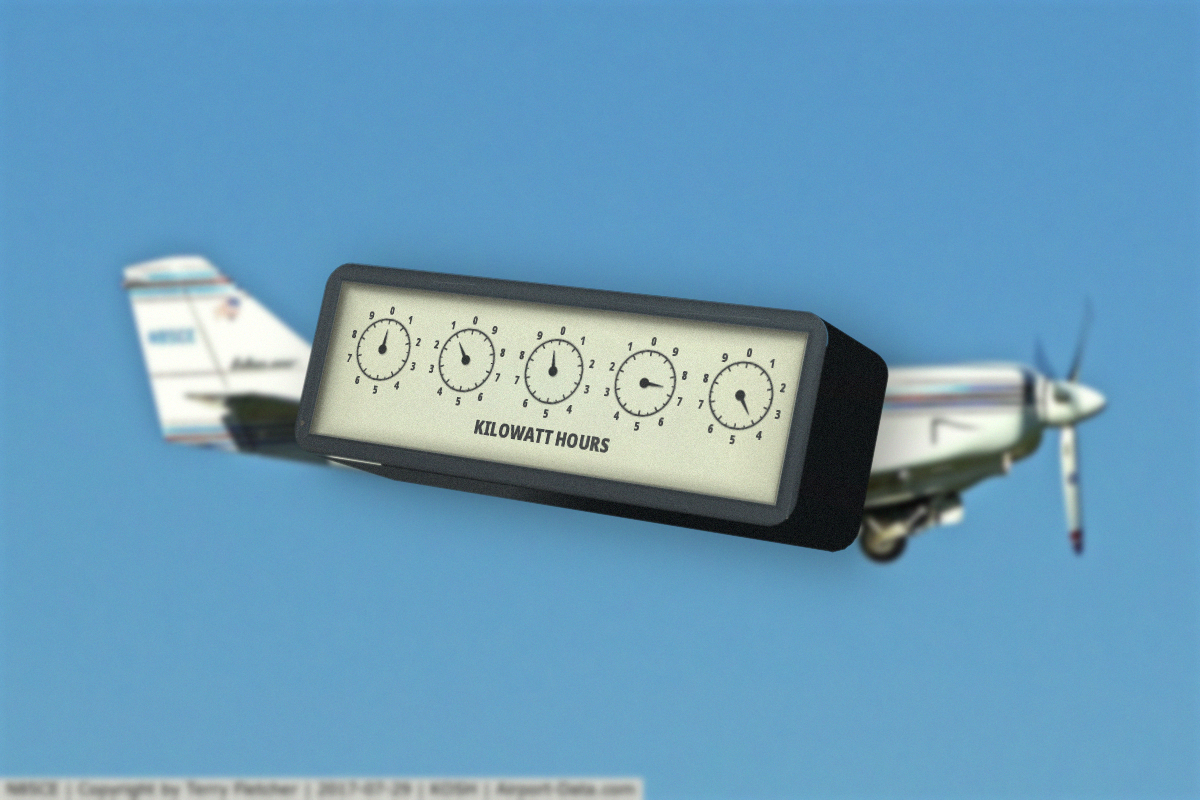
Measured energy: kWh 974
